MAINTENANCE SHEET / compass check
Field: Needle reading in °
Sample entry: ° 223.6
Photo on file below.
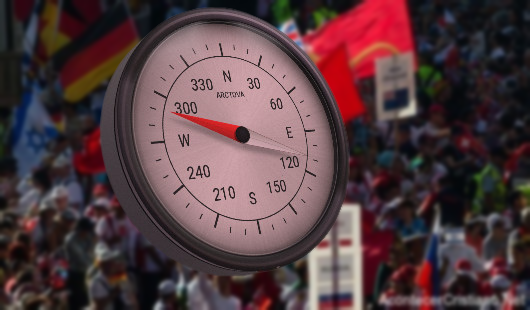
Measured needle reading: ° 290
